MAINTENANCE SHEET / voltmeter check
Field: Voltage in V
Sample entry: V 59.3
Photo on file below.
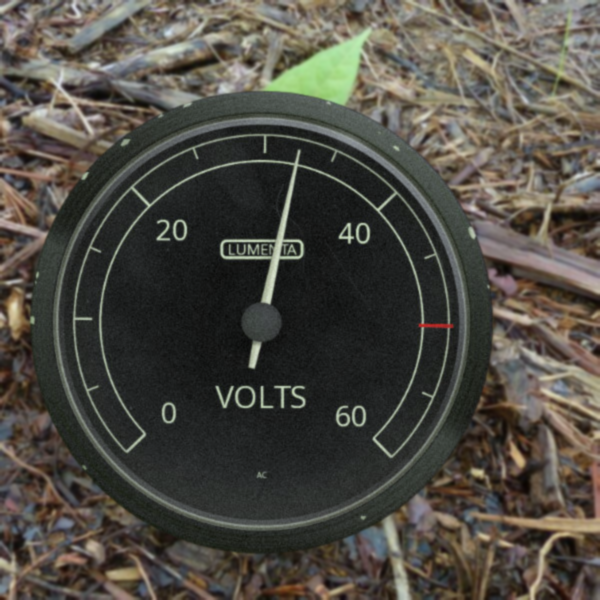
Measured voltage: V 32.5
